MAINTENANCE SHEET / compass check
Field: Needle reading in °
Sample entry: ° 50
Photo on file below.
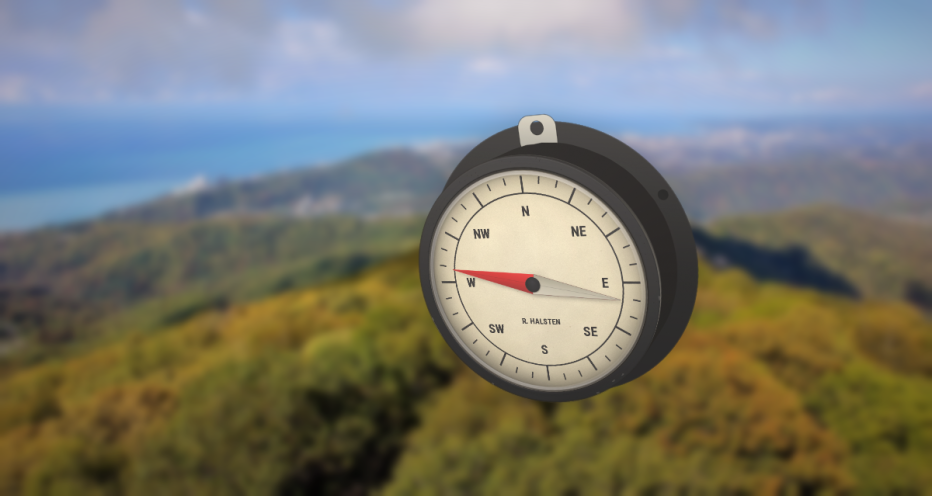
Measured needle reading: ° 280
